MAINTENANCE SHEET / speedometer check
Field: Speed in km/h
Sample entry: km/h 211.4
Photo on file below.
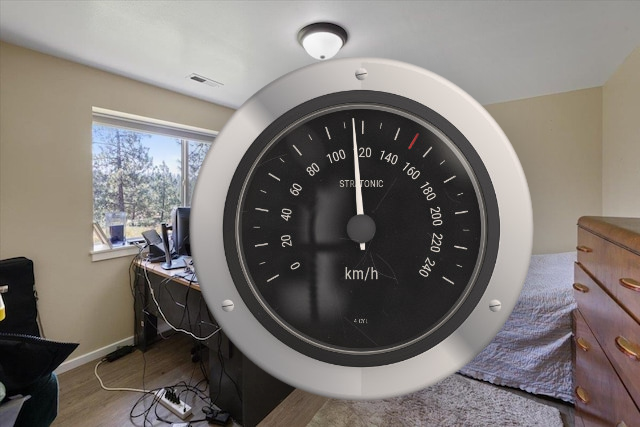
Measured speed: km/h 115
